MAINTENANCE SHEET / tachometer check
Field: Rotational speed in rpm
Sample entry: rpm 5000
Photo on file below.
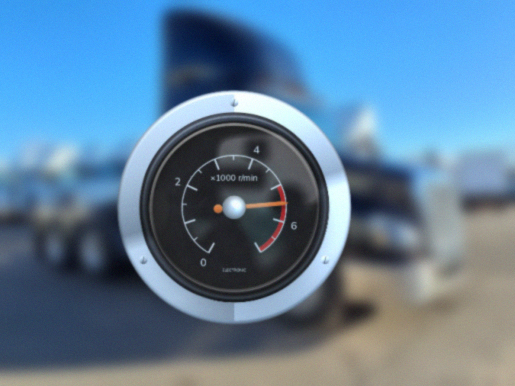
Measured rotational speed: rpm 5500
